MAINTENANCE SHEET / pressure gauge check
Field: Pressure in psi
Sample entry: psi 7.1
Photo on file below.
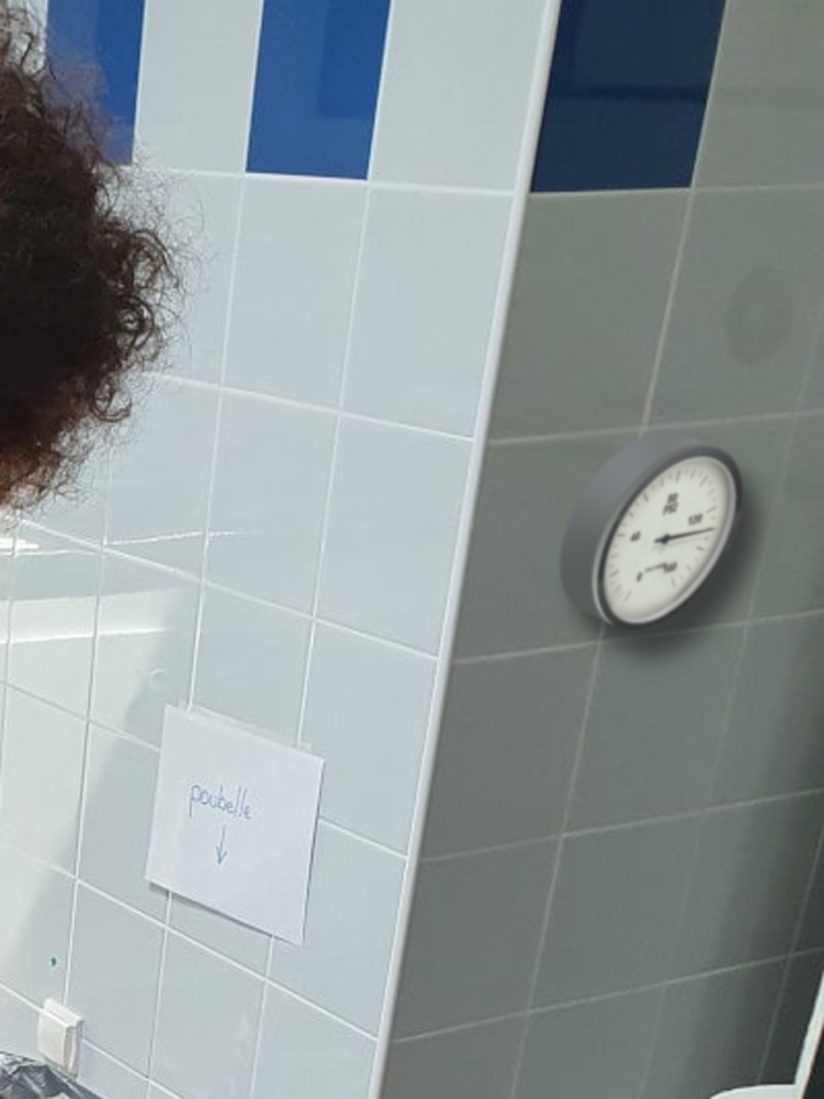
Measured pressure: psi 130
